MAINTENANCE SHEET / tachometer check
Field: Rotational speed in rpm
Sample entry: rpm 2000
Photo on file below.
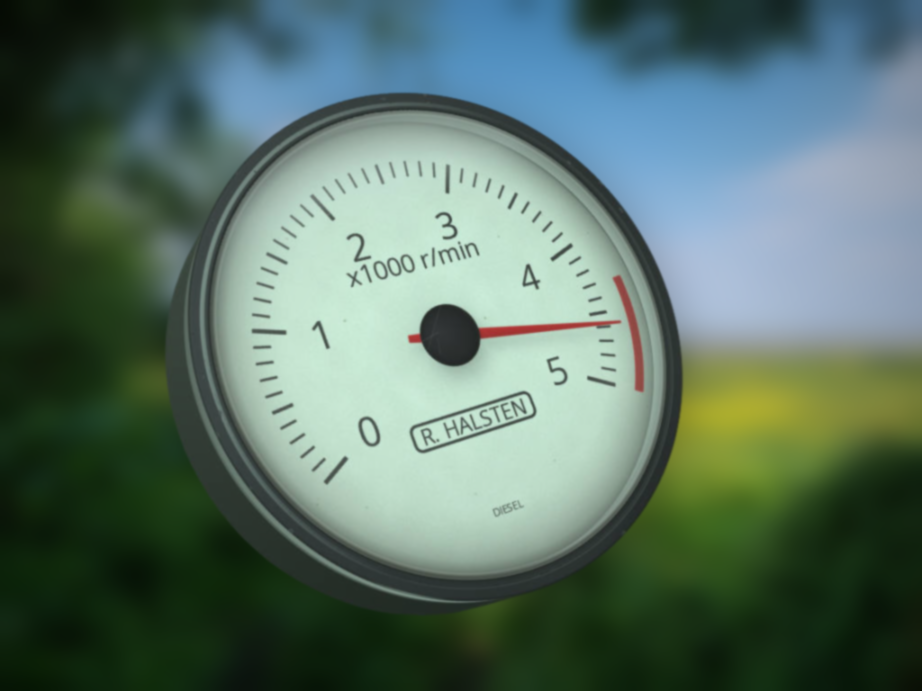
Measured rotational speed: rpm 4600
